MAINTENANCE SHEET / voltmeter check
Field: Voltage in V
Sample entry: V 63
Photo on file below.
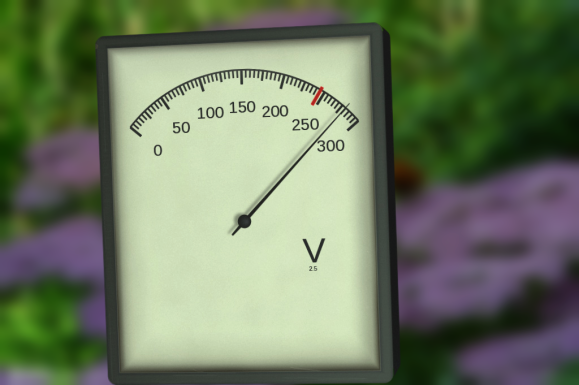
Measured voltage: V 280
